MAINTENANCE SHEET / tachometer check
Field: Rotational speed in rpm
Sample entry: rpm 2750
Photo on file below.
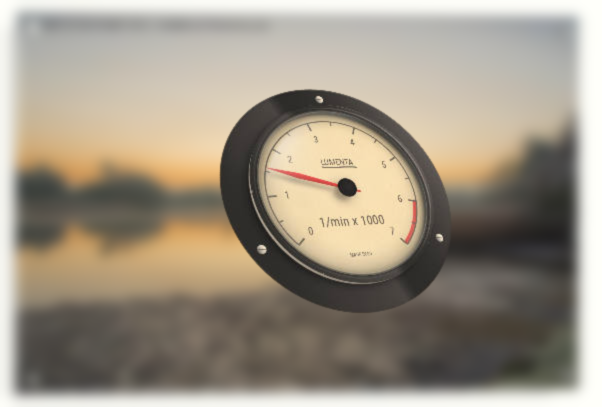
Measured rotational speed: rpm 1500
